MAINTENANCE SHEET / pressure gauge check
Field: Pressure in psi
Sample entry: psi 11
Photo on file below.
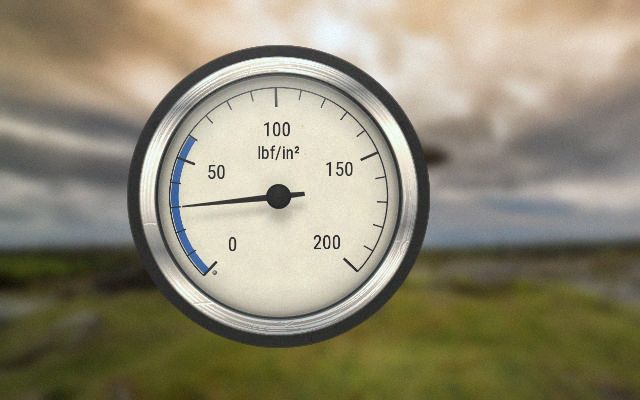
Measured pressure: psi 30
